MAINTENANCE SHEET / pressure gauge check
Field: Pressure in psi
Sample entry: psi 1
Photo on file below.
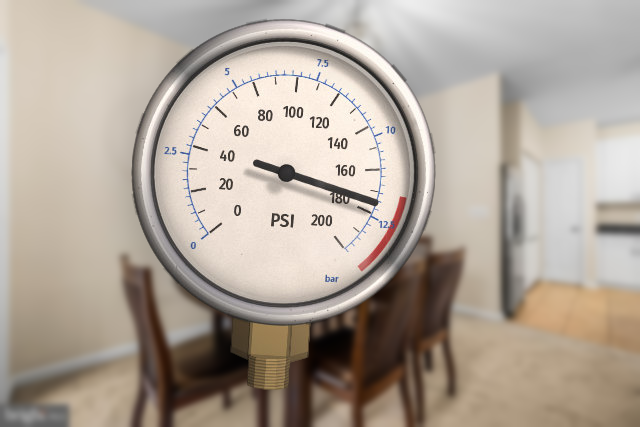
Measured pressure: psi 175
